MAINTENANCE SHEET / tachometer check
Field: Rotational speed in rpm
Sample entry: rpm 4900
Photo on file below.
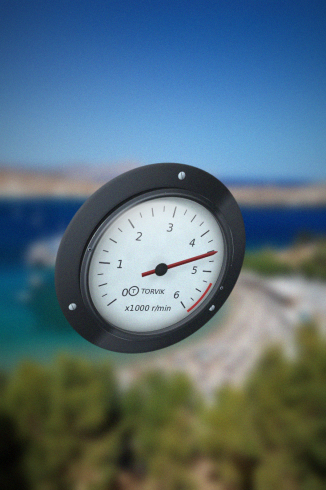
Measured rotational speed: rpm 4500
